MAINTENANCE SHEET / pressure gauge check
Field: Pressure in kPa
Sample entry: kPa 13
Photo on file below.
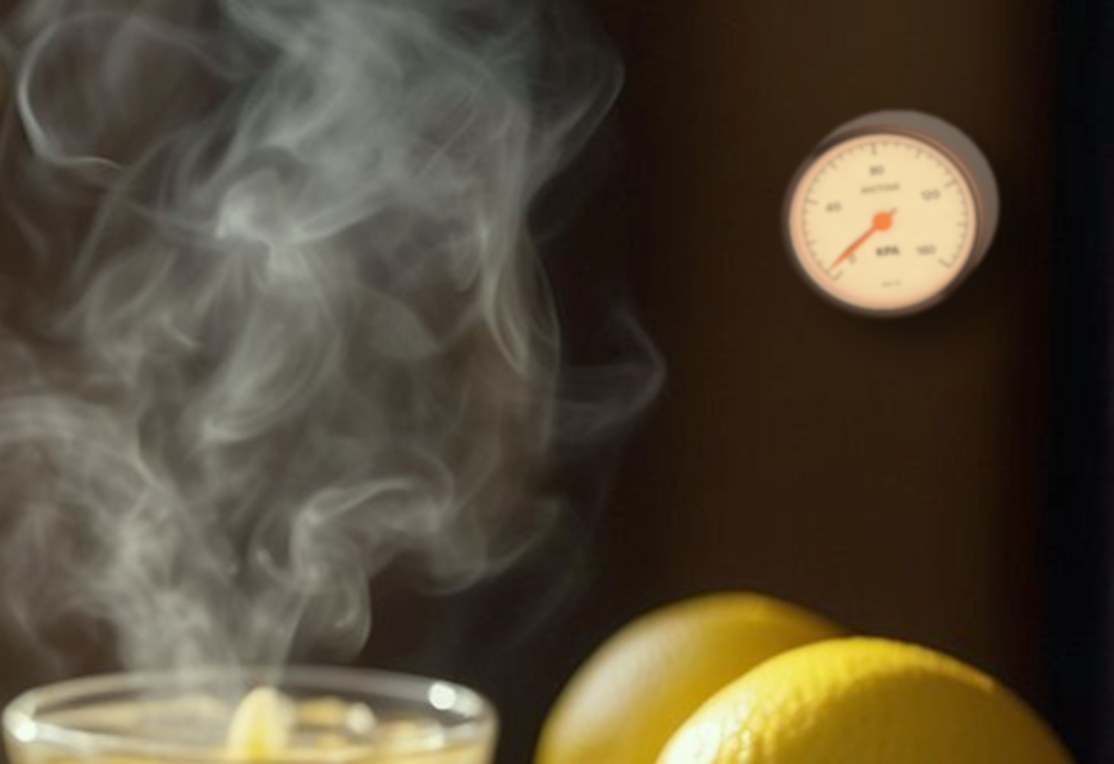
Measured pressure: kPa 5
